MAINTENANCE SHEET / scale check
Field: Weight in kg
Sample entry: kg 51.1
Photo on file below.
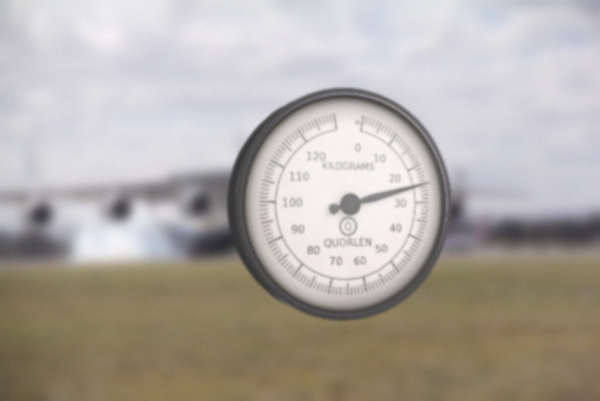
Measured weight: kg 25
